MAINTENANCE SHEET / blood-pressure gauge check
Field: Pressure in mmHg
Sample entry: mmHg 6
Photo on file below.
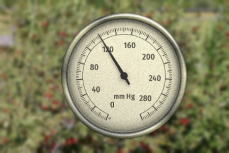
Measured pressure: mmHg 120
